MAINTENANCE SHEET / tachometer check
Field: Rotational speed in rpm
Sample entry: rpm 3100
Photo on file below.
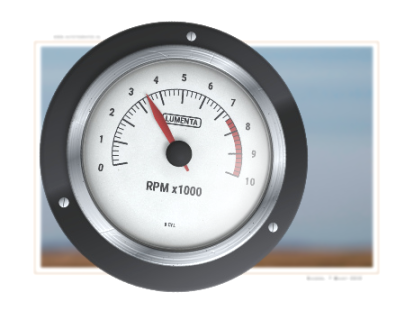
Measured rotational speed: rpm 3400
